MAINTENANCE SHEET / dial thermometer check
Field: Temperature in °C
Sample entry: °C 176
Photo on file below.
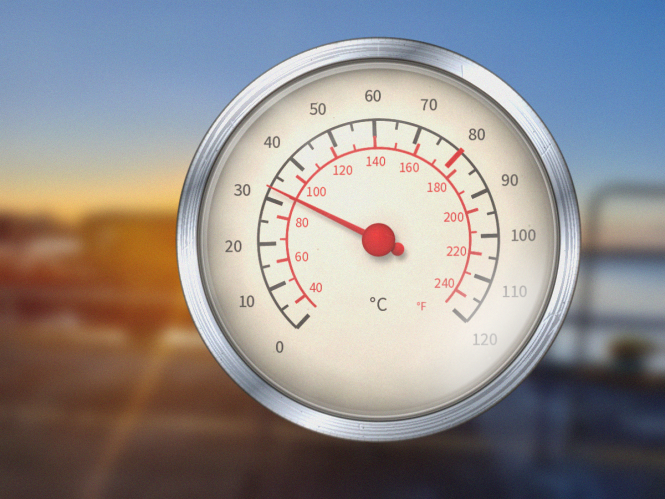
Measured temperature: °C 32.5
